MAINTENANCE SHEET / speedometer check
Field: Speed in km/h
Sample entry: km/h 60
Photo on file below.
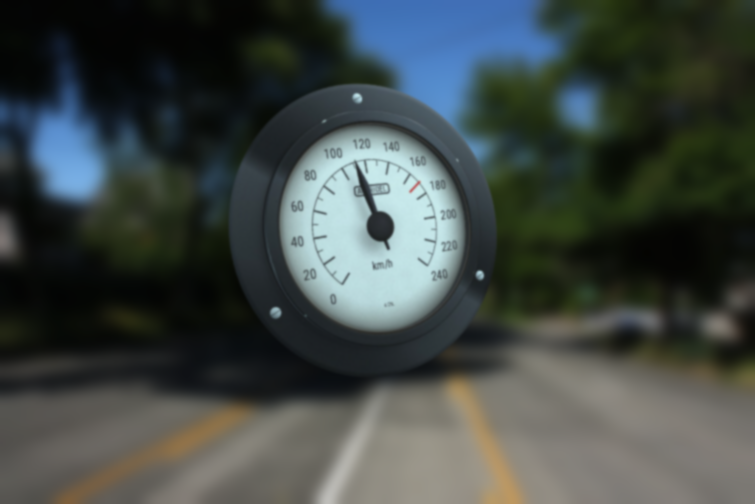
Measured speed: km/h 110
